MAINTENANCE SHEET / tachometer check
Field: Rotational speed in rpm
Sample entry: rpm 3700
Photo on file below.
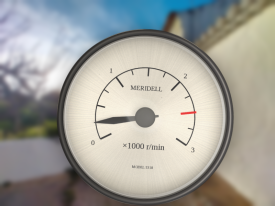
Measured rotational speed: rpm 250
